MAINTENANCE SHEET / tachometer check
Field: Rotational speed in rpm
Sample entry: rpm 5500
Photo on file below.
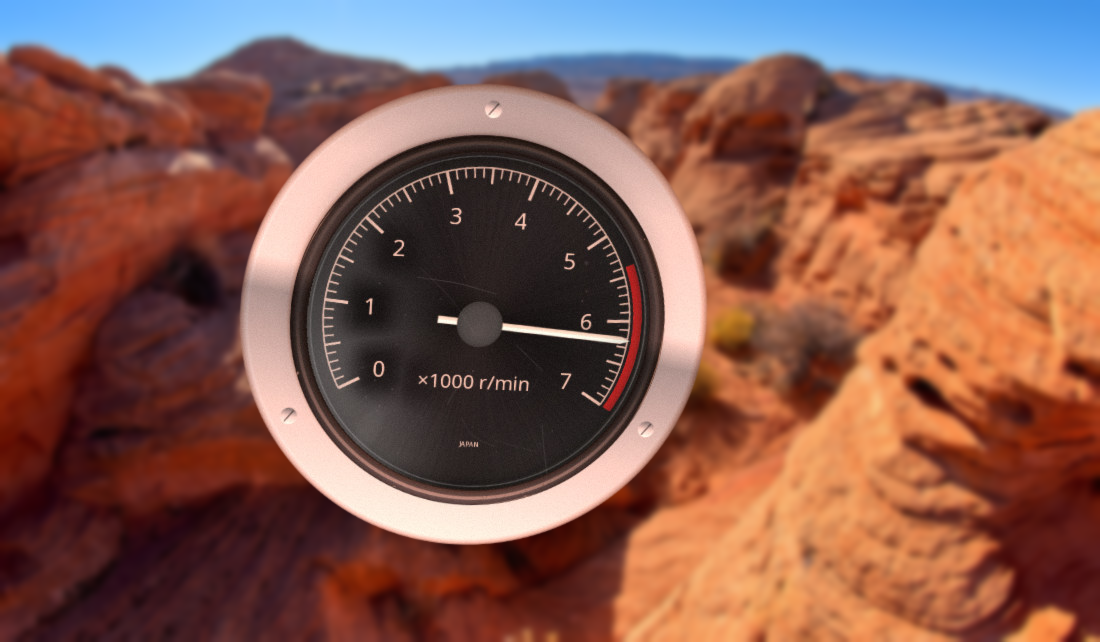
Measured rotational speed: rpm 6200
